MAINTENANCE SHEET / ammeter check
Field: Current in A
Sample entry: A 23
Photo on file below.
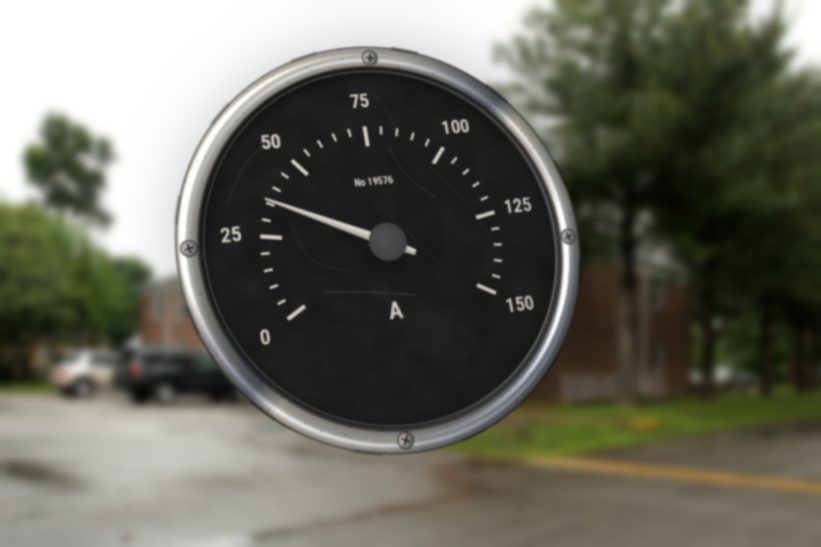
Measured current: A 35
